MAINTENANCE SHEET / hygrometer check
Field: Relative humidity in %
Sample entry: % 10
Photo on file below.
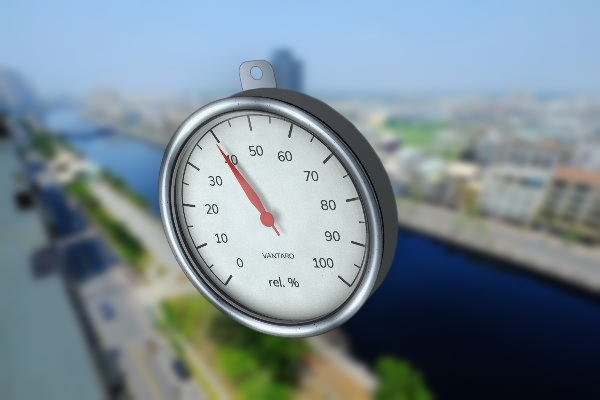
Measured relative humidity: % 40
